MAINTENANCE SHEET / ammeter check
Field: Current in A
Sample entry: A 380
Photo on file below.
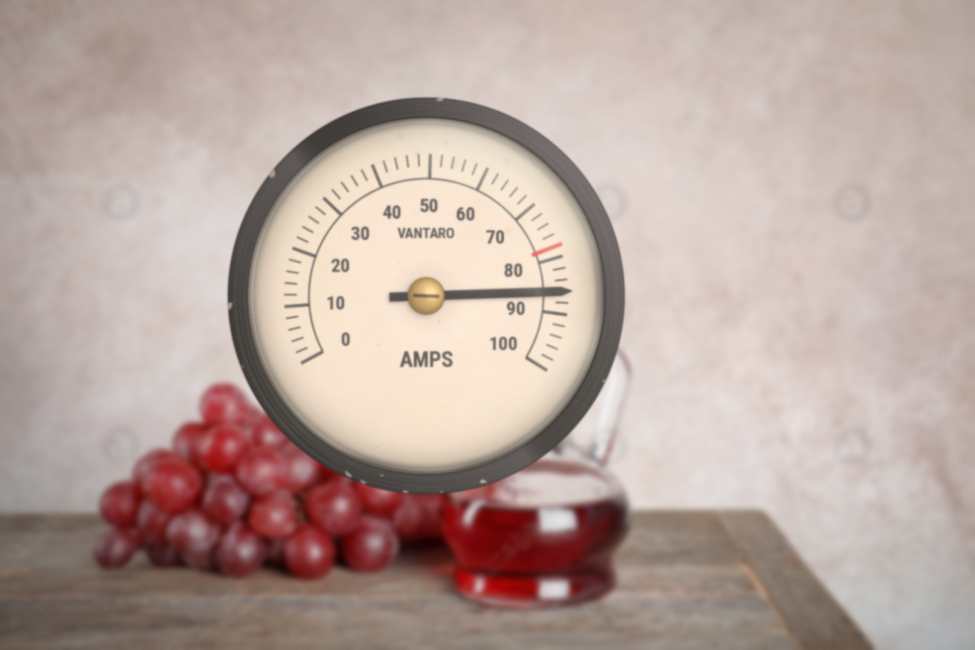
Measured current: A 86
